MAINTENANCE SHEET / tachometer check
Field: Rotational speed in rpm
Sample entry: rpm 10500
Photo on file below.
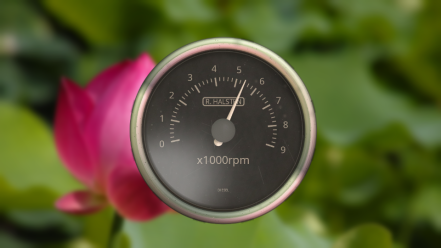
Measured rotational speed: rpm 5400
